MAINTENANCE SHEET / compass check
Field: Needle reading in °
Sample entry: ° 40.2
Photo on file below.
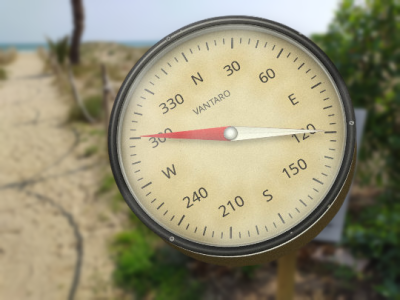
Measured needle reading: ° 300
